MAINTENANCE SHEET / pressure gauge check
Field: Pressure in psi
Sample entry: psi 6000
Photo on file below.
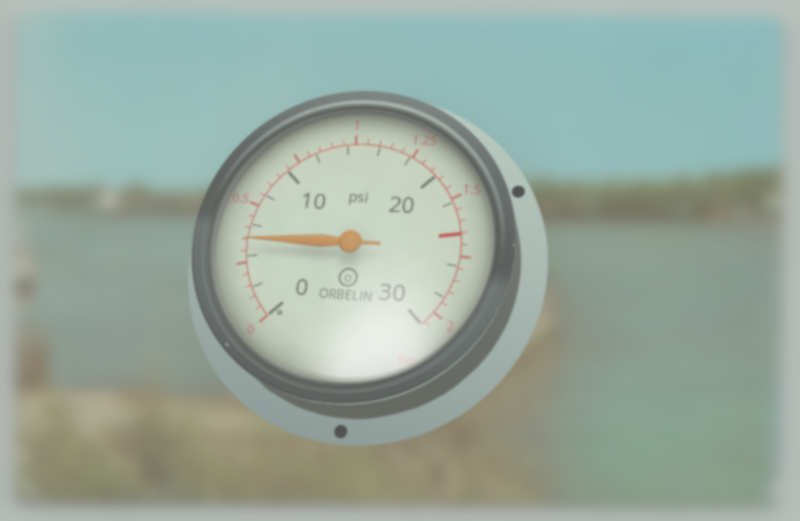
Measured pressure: psi 5
